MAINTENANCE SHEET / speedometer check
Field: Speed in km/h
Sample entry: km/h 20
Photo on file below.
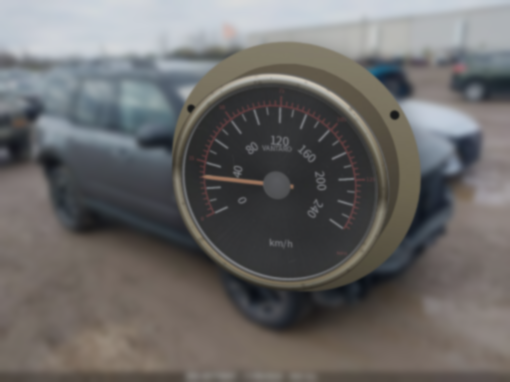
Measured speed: km/h 30
